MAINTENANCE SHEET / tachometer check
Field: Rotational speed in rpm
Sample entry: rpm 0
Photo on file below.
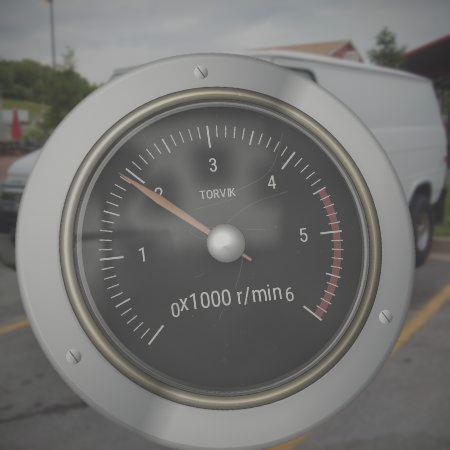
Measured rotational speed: rpm 1900
